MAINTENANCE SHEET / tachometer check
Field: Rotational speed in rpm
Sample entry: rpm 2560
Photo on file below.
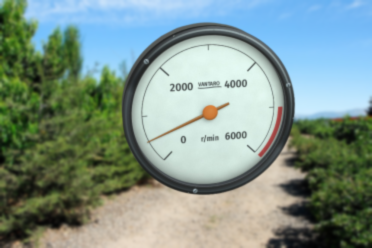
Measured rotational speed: rpm 500
